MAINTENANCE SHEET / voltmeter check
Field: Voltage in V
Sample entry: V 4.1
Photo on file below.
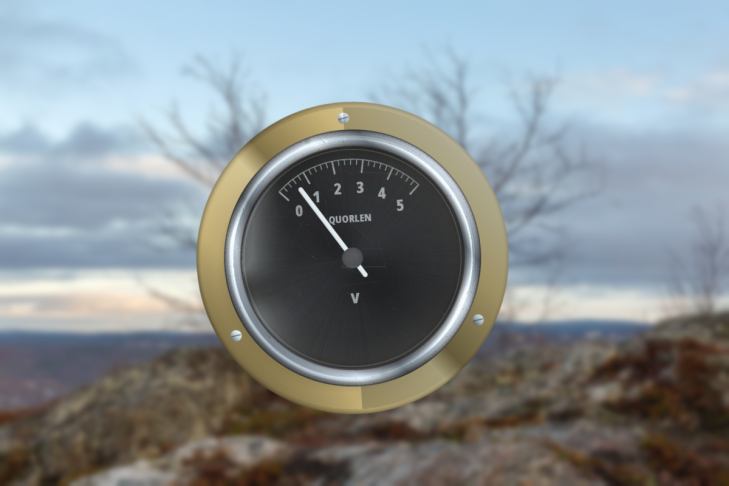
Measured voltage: V 0.6
